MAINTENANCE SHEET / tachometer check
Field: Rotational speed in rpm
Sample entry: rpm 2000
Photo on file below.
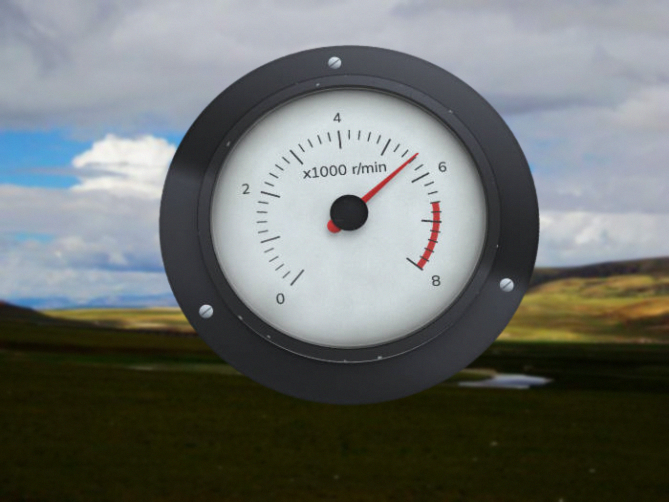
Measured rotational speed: rpm 5600
